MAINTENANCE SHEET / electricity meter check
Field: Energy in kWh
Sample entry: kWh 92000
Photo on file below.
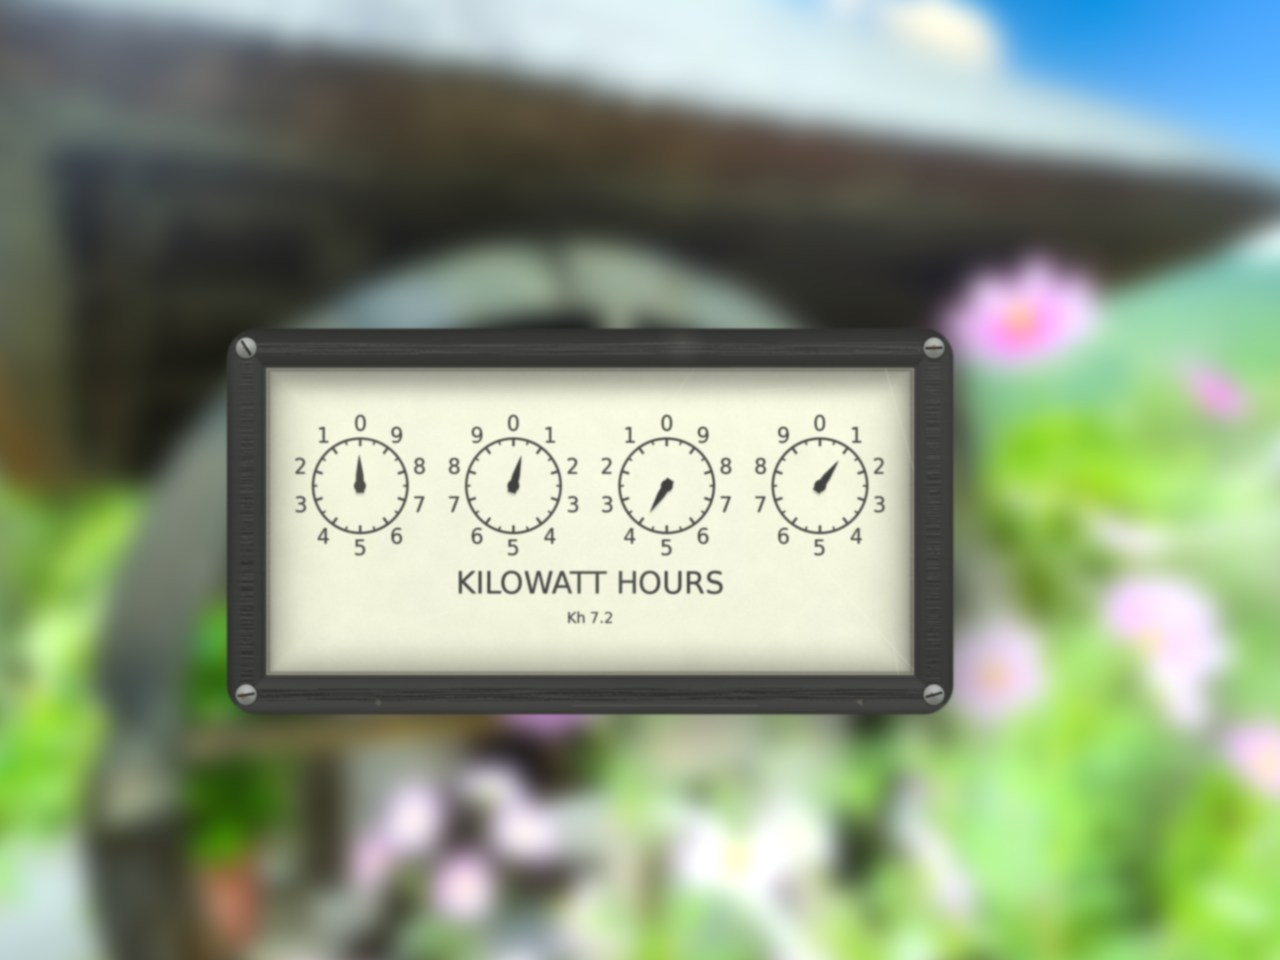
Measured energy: kWh 41
